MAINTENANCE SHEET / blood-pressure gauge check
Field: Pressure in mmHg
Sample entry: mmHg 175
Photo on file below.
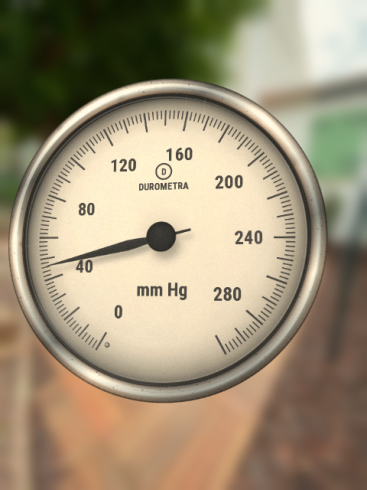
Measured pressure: mmHg 46
